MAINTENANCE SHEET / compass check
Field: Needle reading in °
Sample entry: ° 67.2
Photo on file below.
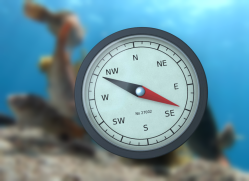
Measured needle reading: ° 120
